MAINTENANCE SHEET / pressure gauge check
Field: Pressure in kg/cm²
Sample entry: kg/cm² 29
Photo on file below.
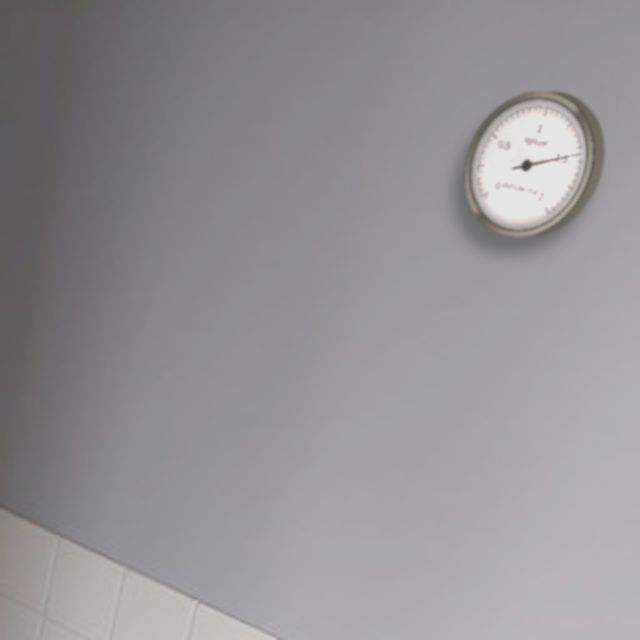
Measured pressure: kg/cm² 1.5
